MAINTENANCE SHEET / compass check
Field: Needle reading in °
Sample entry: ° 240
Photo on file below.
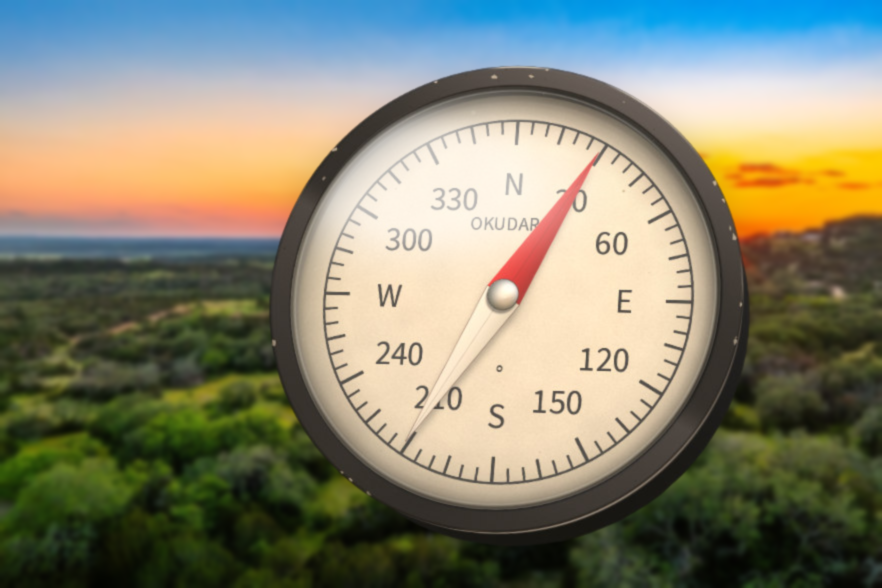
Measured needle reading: ° 30
